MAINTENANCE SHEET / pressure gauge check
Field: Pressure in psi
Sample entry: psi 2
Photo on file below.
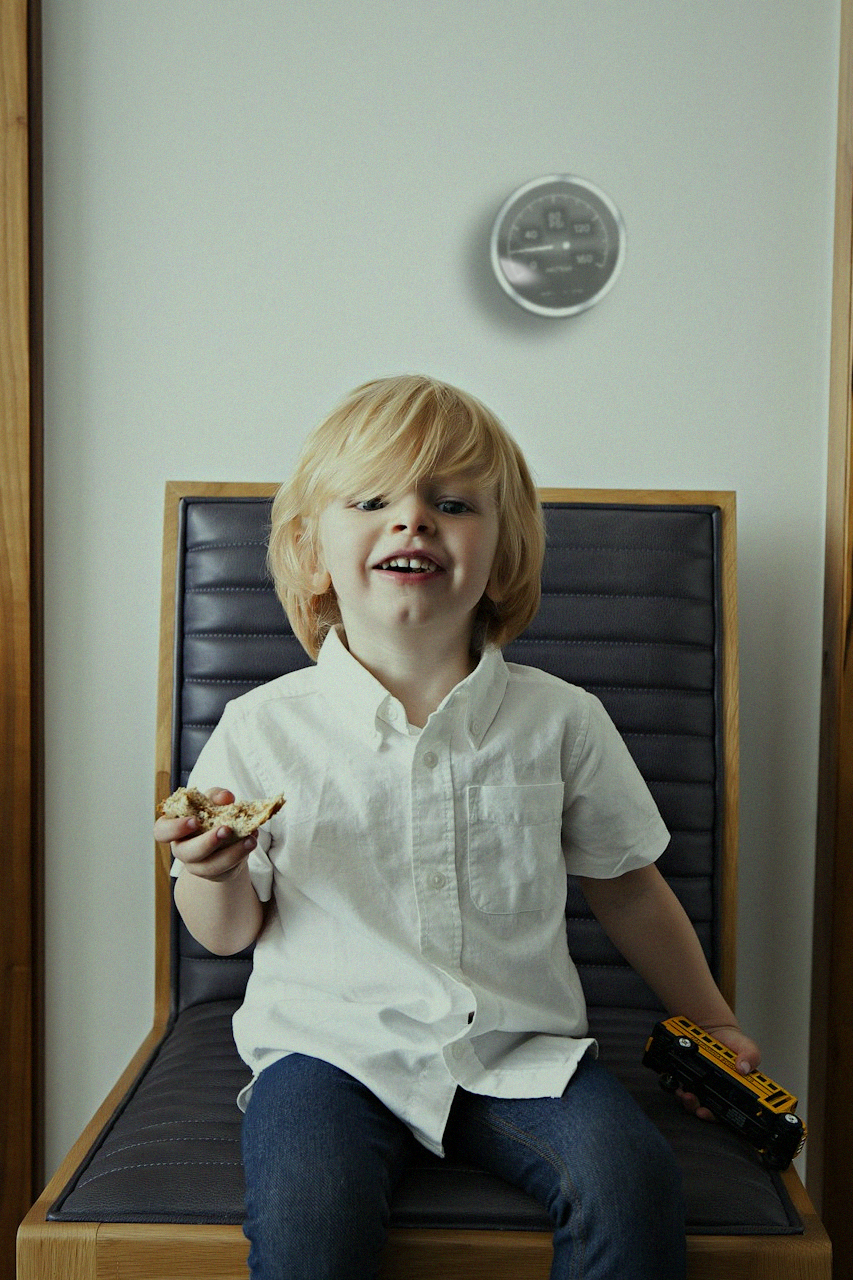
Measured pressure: psi 20
